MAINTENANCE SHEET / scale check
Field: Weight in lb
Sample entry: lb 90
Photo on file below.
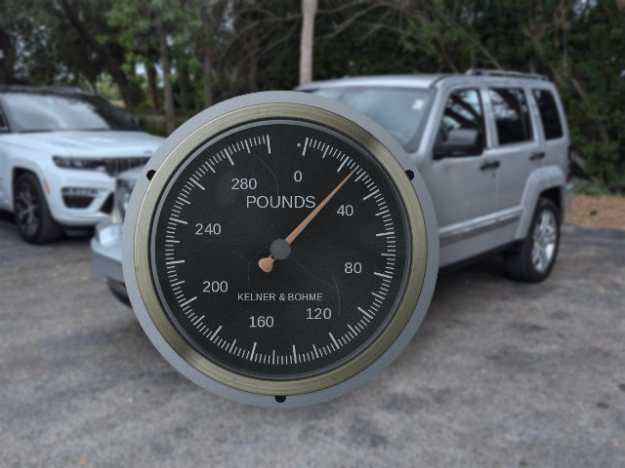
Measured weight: lb 26
